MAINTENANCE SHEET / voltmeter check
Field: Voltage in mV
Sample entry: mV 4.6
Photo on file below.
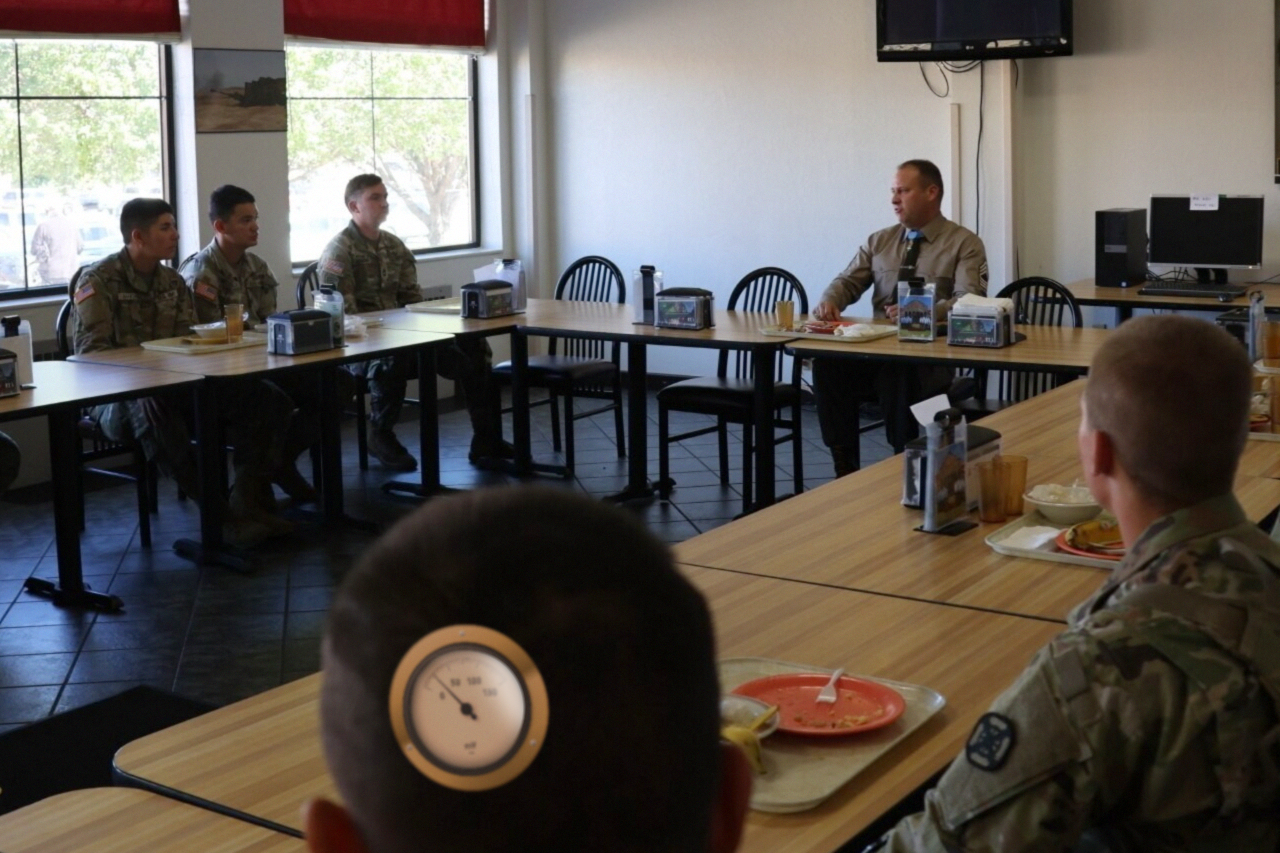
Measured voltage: mV 25
